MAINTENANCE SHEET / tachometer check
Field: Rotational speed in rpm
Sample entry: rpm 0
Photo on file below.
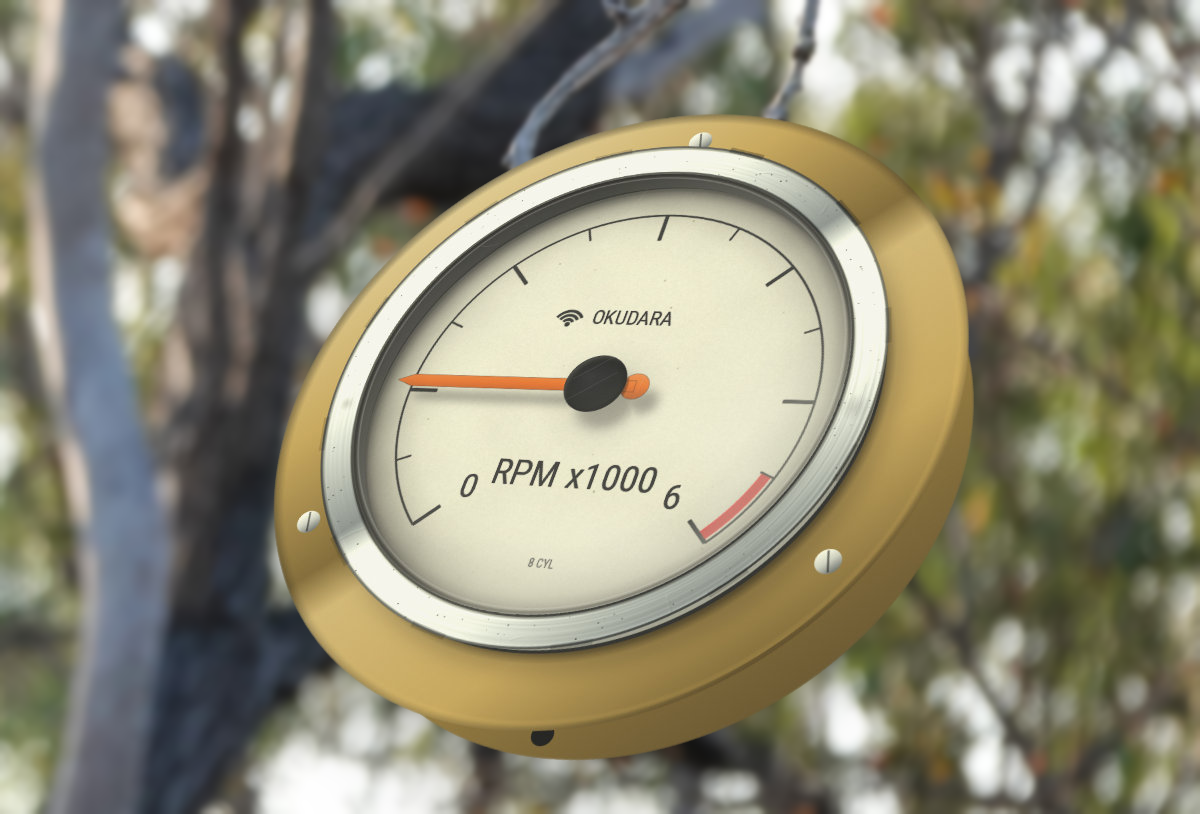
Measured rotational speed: rpm 1000
